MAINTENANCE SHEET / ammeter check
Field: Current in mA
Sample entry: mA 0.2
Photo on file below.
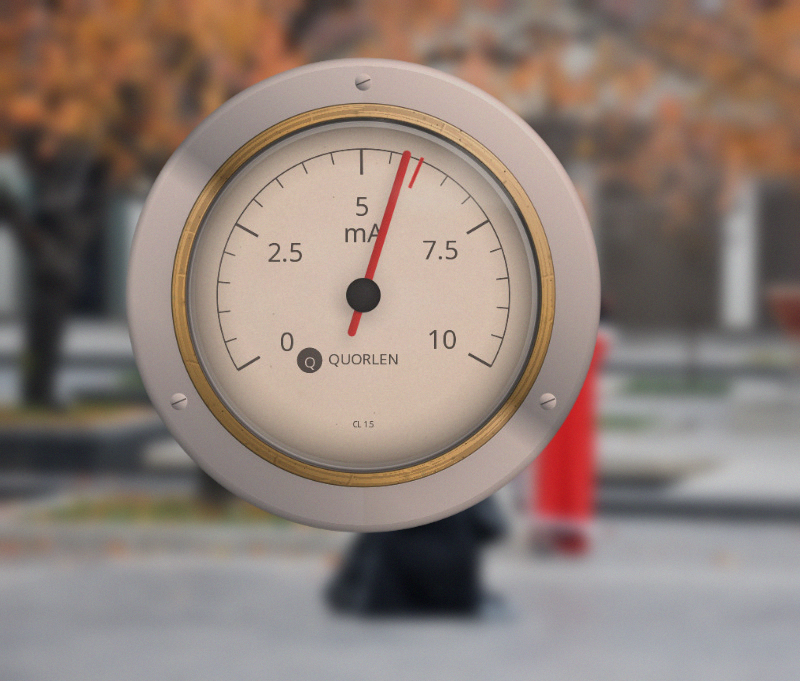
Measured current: mA 5.75
